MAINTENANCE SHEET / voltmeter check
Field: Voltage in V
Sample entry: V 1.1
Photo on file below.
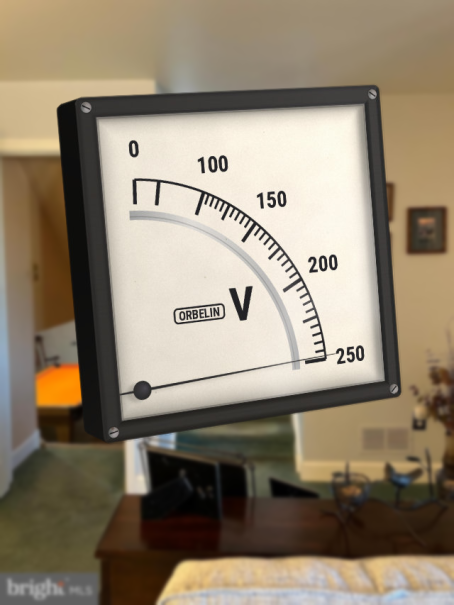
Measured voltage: V 247.5
